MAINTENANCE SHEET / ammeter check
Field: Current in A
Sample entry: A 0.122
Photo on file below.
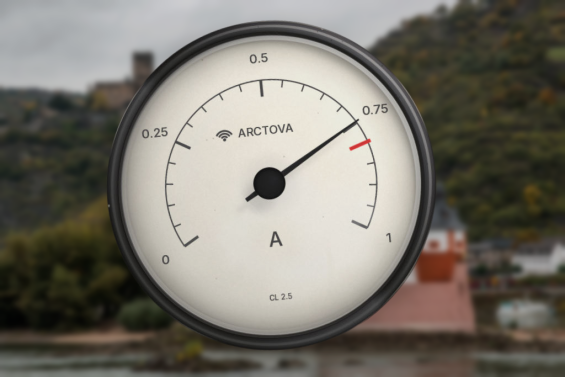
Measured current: A 0.75
